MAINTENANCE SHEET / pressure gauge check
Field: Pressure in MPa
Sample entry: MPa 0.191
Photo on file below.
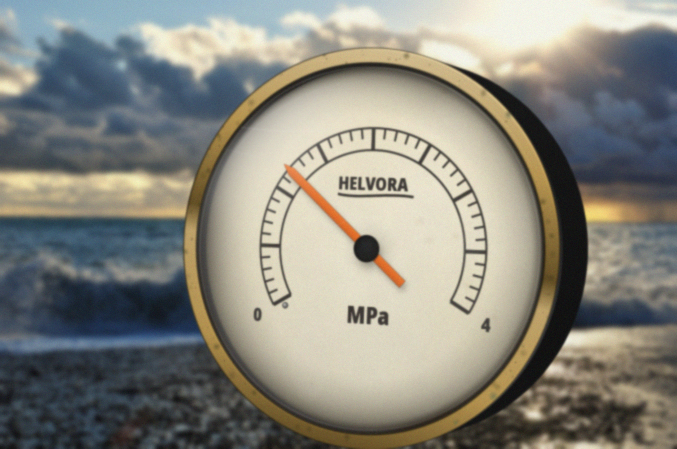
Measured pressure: MPa 1.2
